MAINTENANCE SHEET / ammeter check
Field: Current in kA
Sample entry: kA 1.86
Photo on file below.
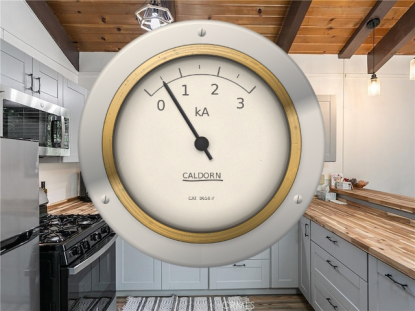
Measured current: kA 0.5
